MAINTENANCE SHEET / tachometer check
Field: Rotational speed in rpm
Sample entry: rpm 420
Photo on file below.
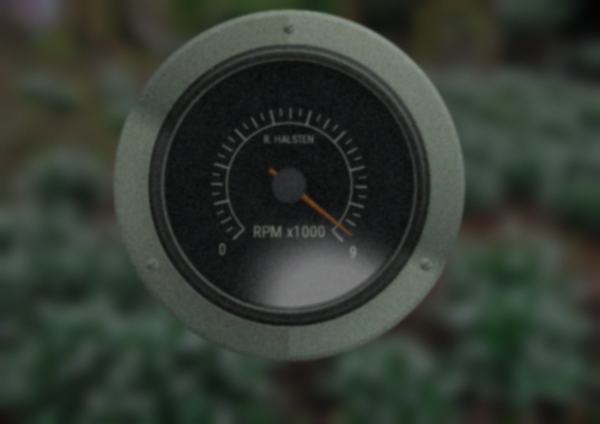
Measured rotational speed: rpm 8750
